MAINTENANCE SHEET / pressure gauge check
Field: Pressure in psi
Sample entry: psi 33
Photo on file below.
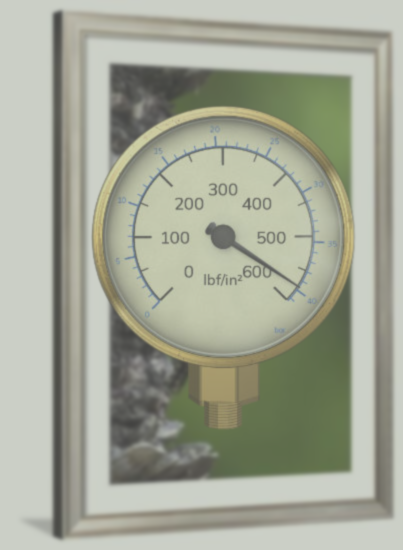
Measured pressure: psi 575
